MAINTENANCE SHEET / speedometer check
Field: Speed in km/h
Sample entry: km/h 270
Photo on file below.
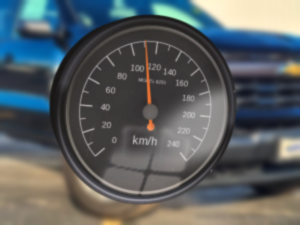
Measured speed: km/h 110
